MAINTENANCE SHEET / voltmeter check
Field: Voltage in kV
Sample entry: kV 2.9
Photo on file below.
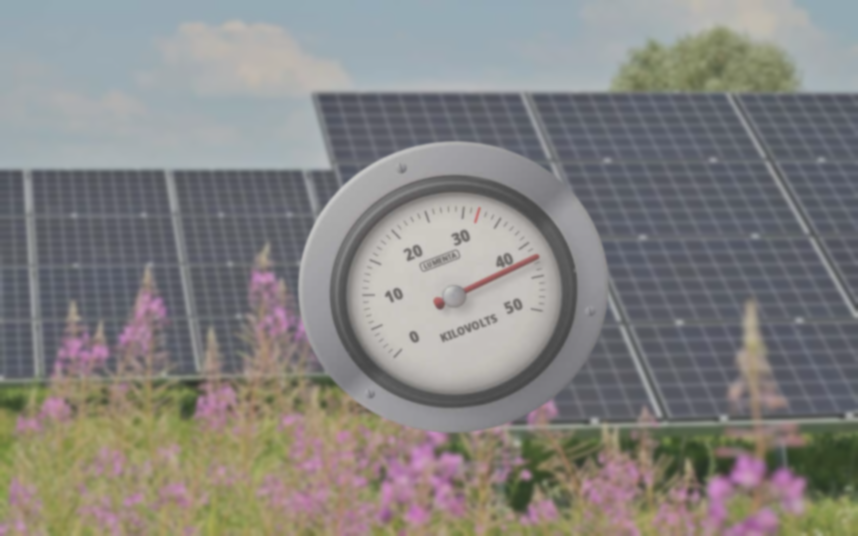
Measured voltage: kV 42
